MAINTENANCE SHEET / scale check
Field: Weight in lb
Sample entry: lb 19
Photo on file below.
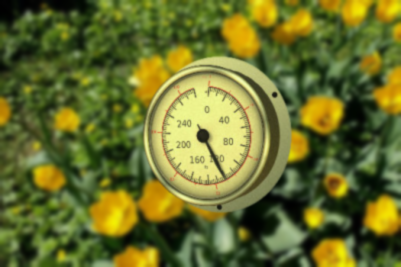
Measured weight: lb 120
